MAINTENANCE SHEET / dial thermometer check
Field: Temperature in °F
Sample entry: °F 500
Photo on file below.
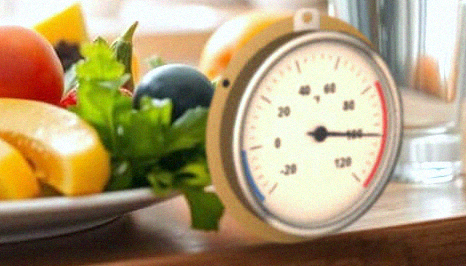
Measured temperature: °F 100
